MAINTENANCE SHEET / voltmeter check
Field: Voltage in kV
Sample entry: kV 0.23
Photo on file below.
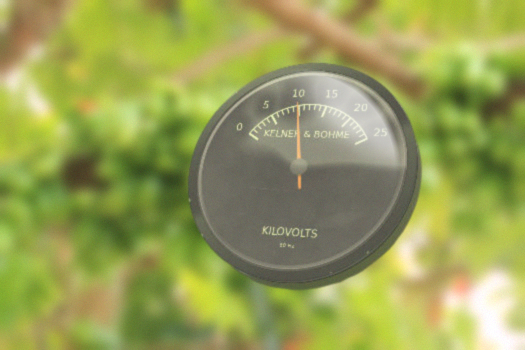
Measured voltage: kV 10
